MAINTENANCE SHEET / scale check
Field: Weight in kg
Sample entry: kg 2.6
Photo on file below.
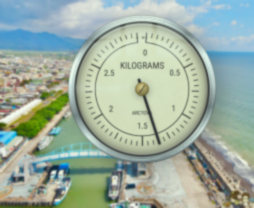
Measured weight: kg 1.35
